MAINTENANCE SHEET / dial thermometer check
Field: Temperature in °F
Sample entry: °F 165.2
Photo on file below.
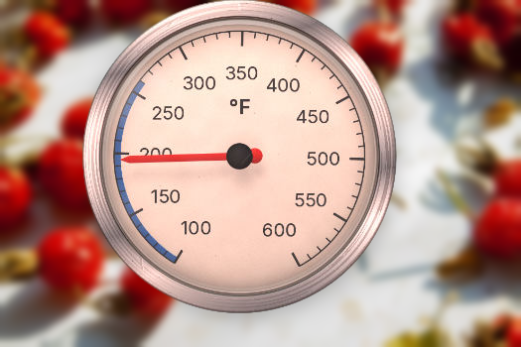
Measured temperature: °F 195
